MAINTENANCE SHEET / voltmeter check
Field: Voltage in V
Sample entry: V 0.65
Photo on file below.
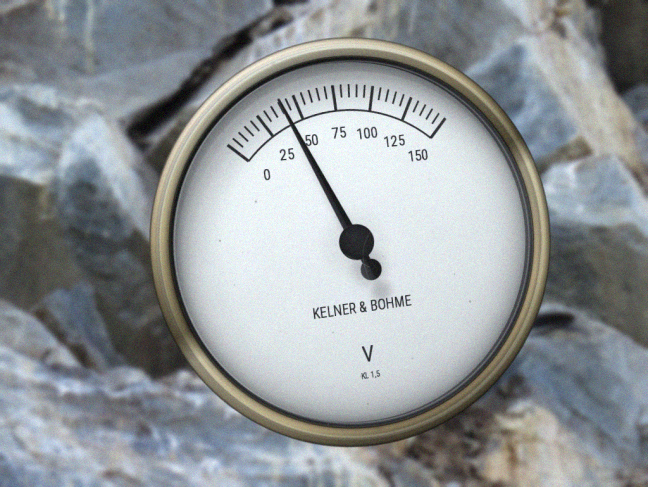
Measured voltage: V 40
